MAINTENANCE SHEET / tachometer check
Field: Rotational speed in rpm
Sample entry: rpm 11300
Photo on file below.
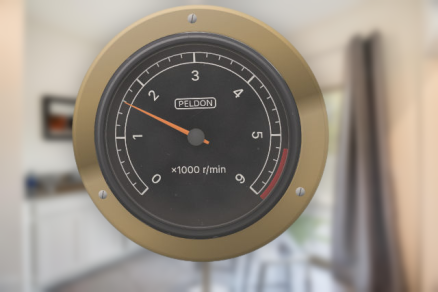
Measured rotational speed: rpm 1600
